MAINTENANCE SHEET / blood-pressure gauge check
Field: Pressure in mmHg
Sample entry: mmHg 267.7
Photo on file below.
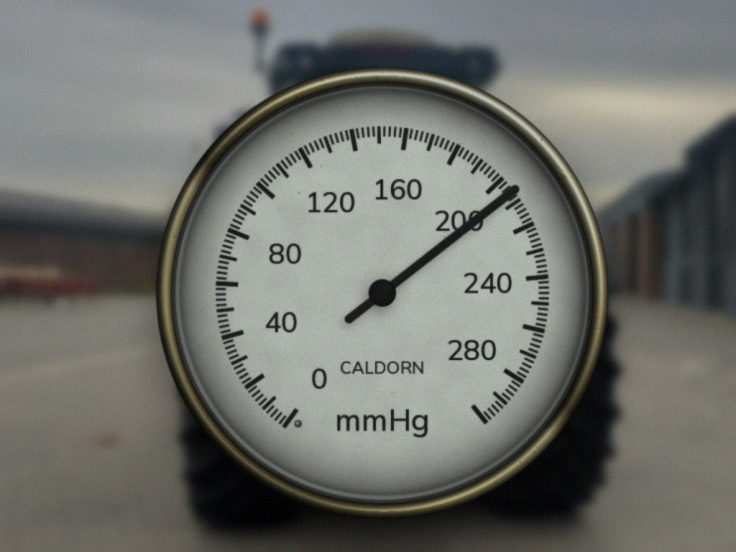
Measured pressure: mmHg 206
